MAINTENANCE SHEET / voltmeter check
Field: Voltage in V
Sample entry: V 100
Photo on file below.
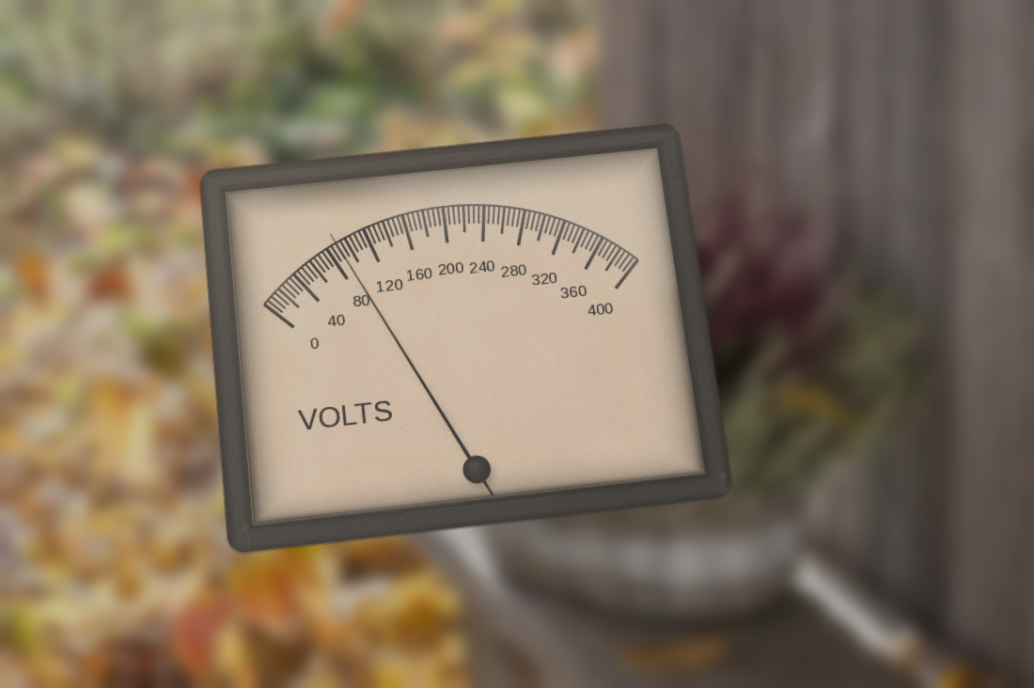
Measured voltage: V 90
